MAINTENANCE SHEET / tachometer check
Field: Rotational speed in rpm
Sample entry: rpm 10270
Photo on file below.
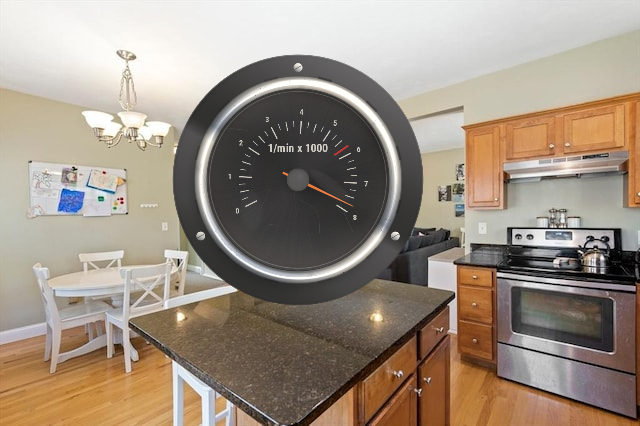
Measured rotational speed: rpm 7750
